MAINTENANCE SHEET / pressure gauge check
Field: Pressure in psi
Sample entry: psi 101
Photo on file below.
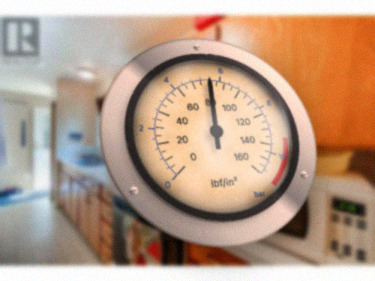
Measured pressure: psi 80
